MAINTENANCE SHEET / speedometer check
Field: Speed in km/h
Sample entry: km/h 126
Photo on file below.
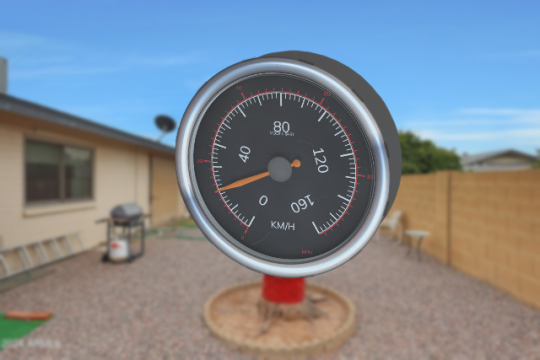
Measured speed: km/h 20
